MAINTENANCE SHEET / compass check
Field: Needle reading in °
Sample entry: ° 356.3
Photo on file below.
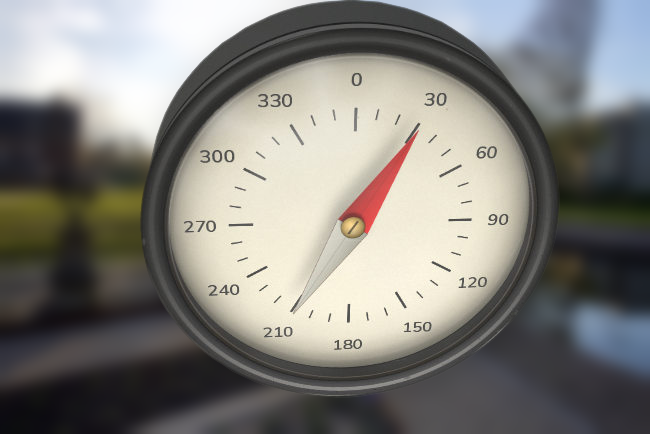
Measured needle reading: ° 30
